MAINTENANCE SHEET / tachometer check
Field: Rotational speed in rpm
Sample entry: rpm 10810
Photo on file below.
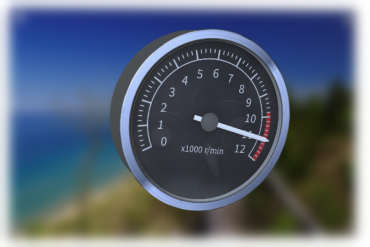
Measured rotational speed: rpm 11000
